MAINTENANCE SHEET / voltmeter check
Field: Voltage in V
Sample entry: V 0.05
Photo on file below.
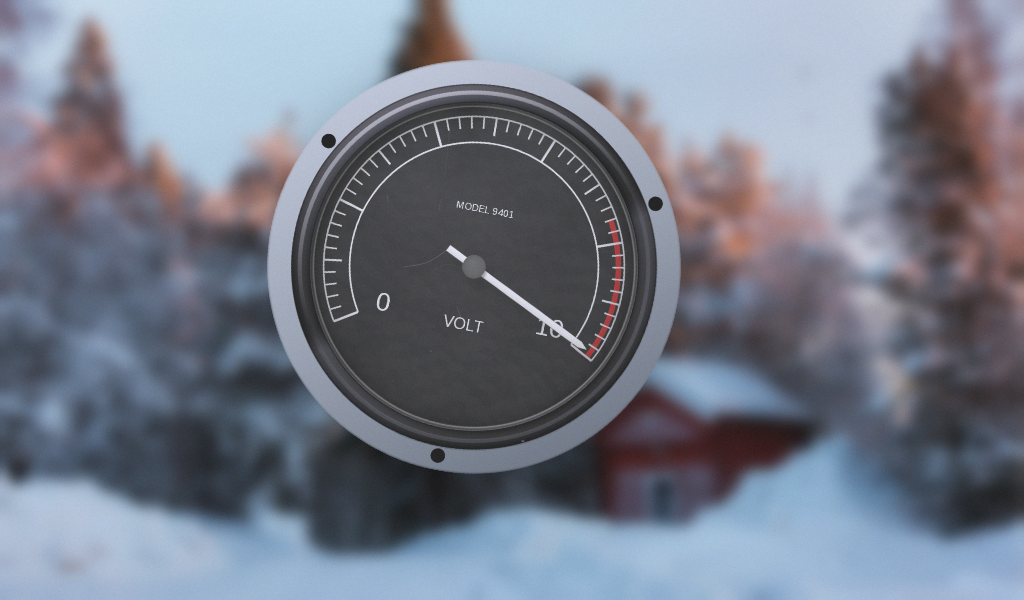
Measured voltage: V 9.9
